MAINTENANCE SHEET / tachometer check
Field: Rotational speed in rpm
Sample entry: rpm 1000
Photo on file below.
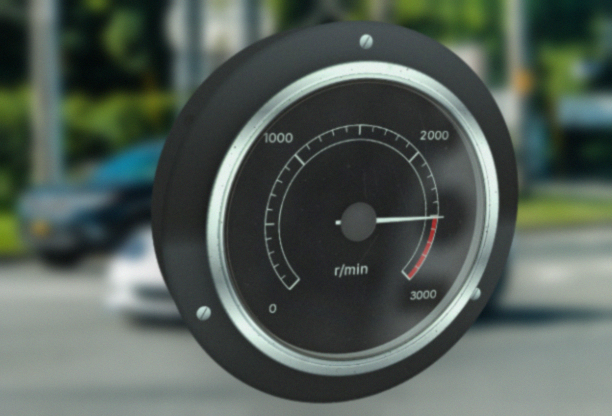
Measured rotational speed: rpm 2500
